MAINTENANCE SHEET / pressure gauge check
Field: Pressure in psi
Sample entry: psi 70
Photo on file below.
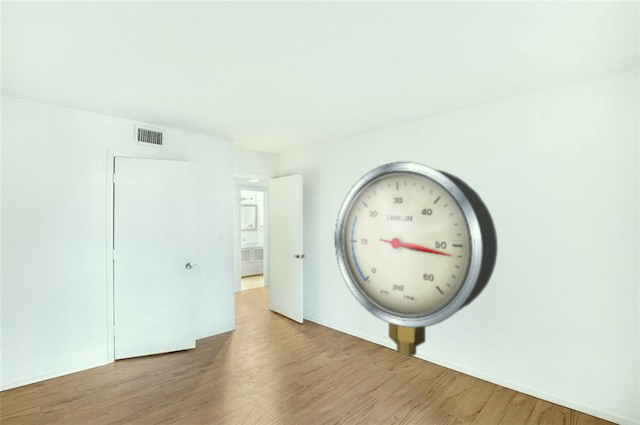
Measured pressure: psi 52
